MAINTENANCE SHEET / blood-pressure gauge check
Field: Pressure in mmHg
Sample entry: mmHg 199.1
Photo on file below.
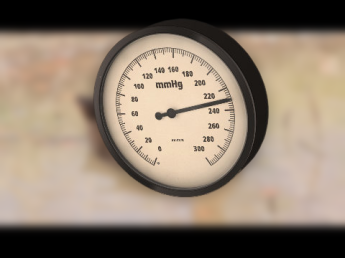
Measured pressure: mmHg 230
